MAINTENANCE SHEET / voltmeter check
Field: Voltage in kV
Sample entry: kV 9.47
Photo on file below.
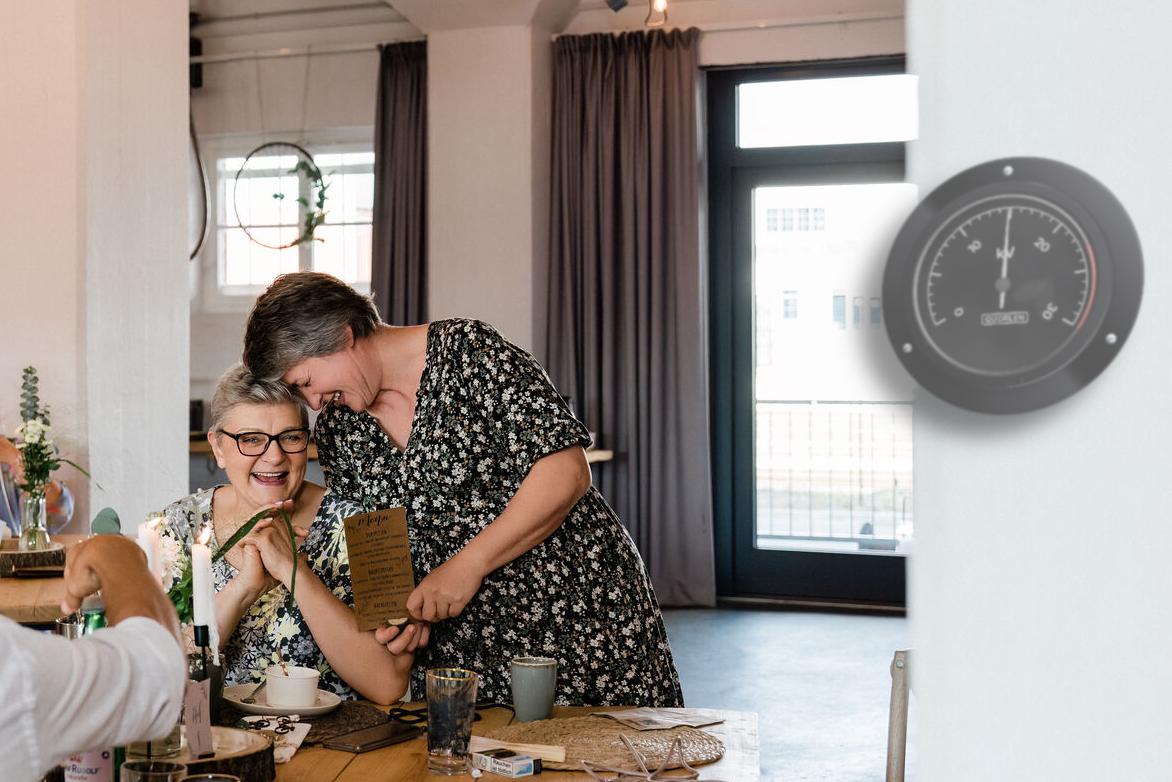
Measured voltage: kV 15
